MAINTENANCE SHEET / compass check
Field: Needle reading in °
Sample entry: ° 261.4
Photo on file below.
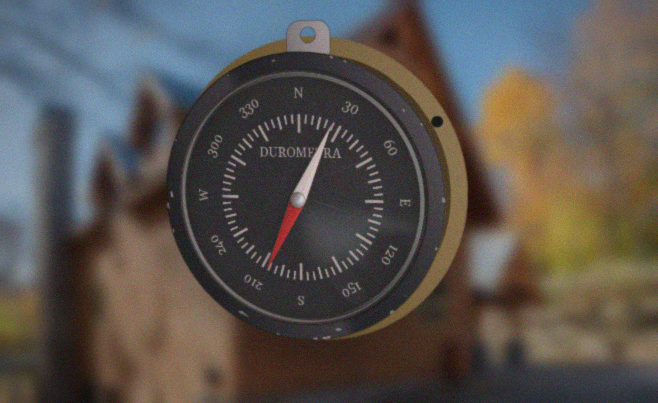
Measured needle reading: ° 205
